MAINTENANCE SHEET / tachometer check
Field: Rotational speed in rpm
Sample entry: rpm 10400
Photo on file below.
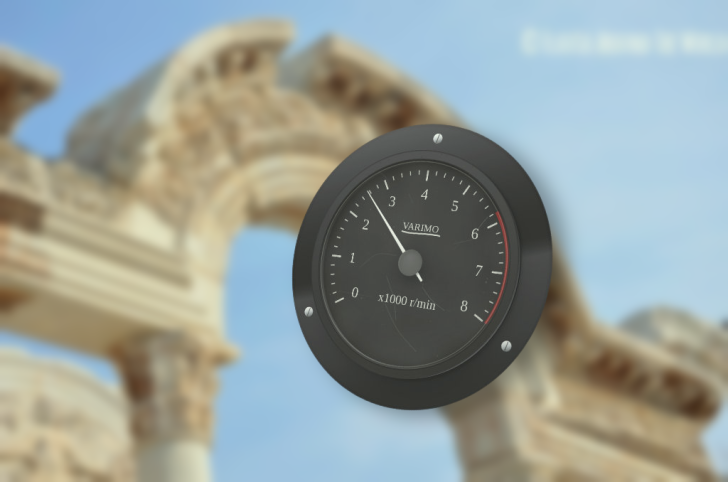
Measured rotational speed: rpm 2600
